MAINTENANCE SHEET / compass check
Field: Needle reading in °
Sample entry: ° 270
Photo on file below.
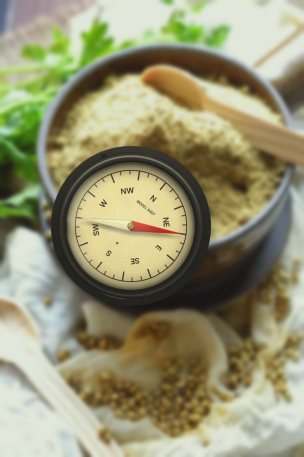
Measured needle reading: ° 60
